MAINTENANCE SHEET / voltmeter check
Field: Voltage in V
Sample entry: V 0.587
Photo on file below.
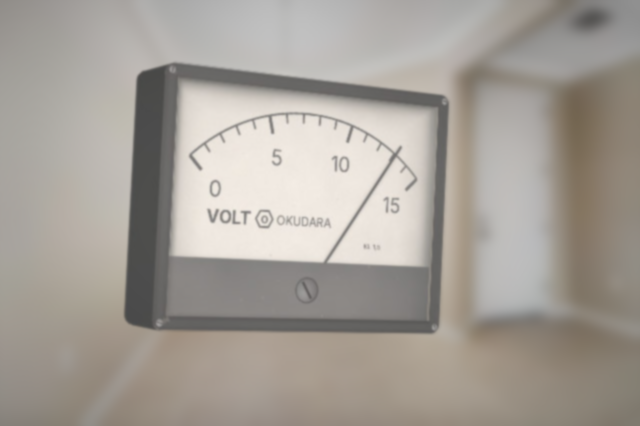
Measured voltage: V 13
